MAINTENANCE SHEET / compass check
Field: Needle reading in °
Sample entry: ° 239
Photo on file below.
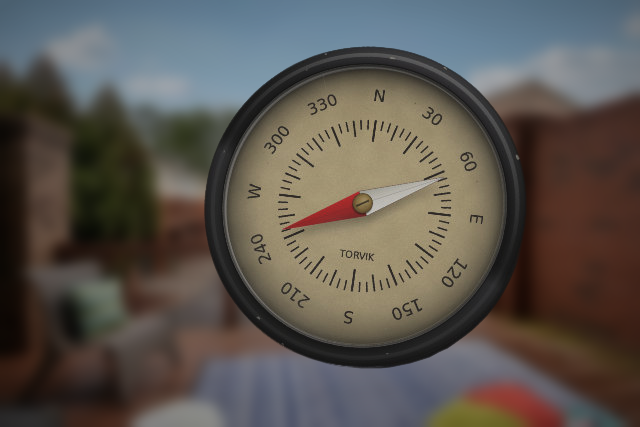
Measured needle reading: ° 245
